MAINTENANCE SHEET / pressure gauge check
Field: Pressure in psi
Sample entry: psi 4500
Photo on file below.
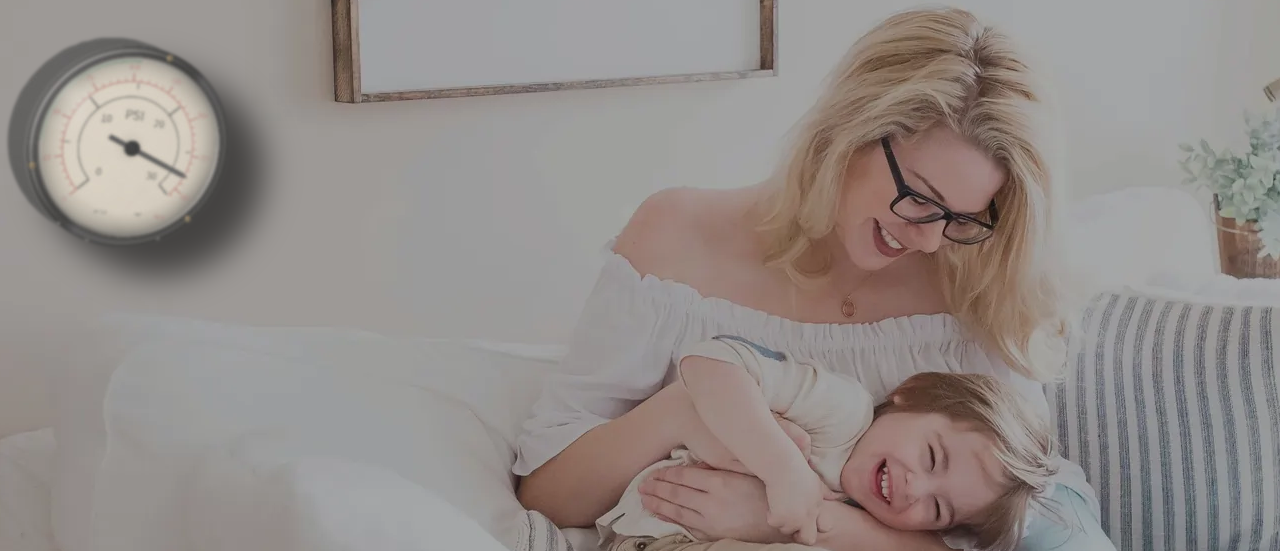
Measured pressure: psi 27.5
